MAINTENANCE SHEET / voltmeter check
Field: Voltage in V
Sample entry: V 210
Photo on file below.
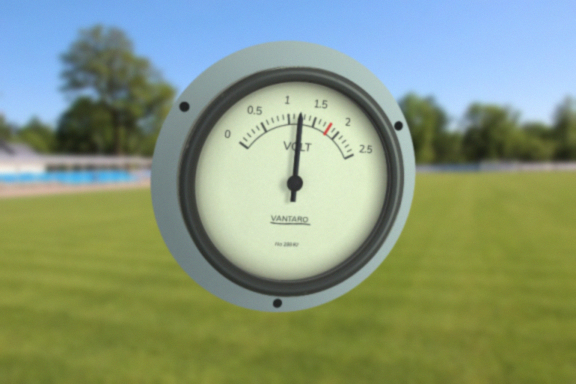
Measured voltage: V 1.2
